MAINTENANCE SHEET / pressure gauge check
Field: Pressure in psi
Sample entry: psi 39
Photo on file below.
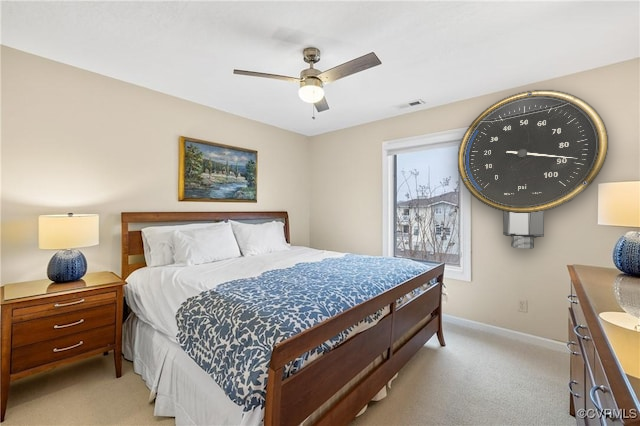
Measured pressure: psi 88
